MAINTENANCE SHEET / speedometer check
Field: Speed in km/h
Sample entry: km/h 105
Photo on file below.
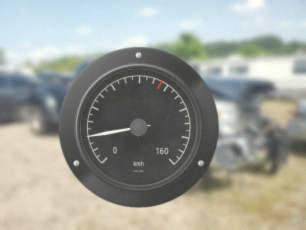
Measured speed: km/h 20
